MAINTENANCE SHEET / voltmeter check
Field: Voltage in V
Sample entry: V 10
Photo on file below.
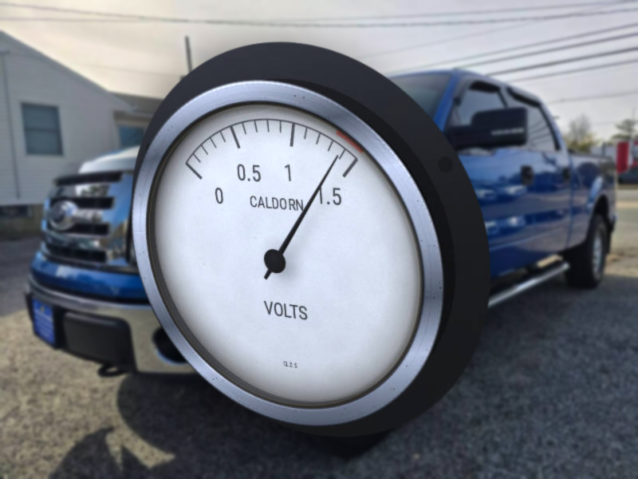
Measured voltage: V 1.4
